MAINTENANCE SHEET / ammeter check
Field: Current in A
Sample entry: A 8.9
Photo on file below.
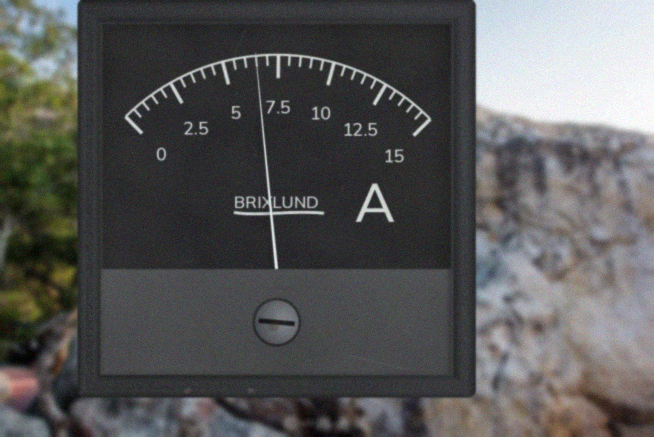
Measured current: A 6.5
